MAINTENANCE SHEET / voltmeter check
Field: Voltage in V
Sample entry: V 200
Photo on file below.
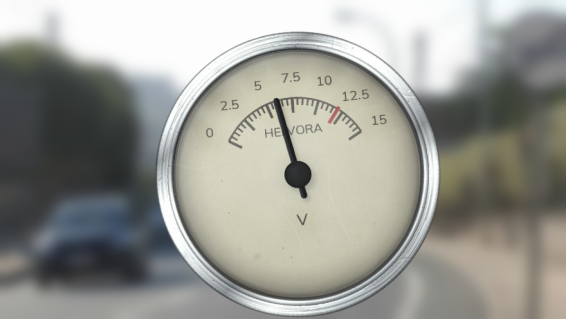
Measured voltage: V 6
